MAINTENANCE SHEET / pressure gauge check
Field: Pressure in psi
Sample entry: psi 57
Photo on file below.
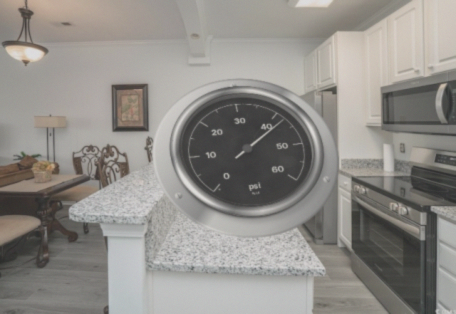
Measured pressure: psi 42.5
